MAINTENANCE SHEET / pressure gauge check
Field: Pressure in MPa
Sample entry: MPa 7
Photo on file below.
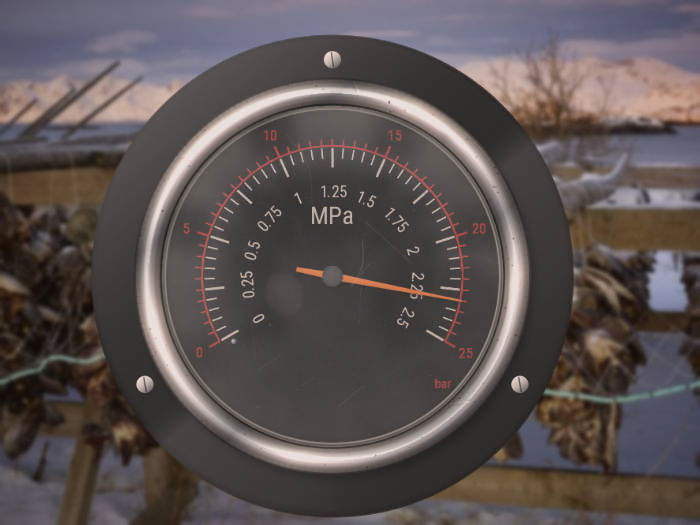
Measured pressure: MPa 2.3
